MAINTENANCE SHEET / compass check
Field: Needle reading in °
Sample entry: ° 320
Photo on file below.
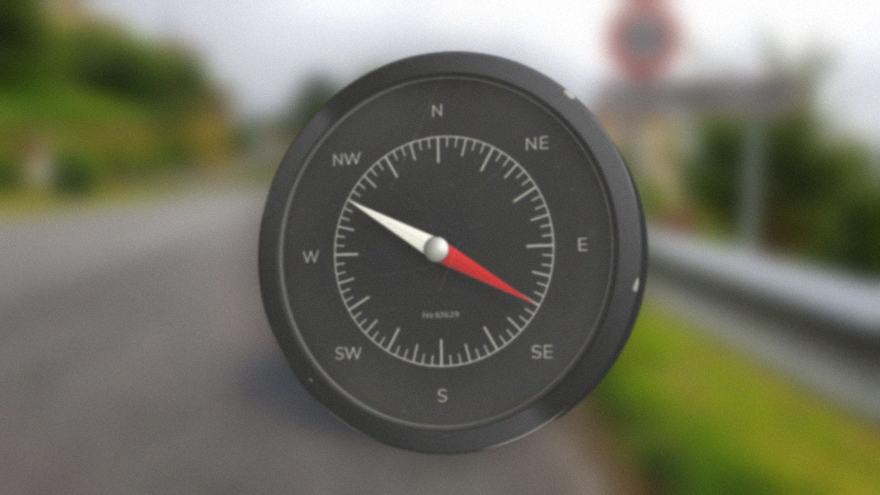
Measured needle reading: ° 120
